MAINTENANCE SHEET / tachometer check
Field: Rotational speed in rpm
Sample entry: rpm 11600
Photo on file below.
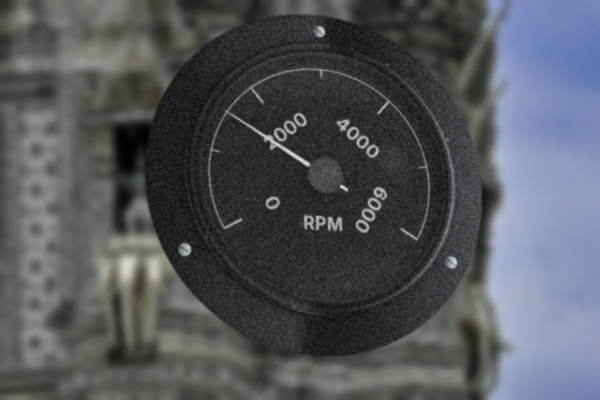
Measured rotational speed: rpm 1500
